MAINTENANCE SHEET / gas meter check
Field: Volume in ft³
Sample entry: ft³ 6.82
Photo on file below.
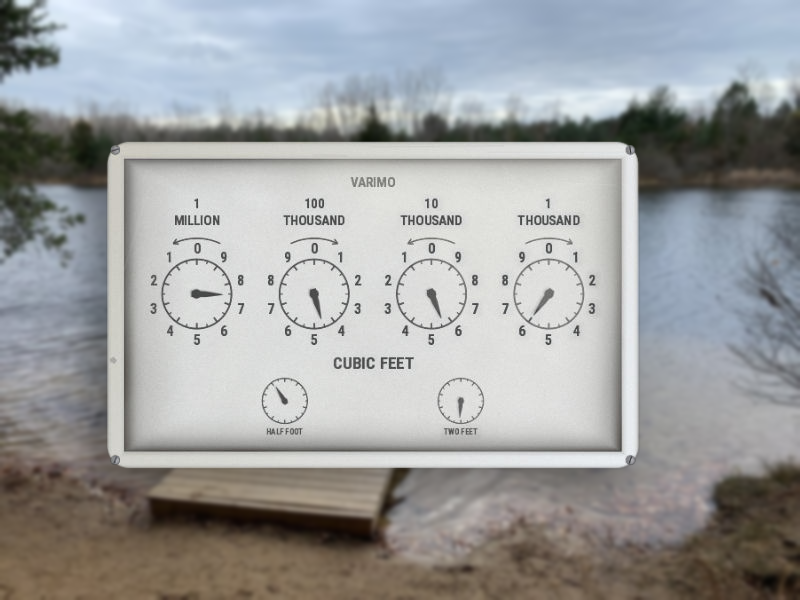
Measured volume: ft³ 745600
